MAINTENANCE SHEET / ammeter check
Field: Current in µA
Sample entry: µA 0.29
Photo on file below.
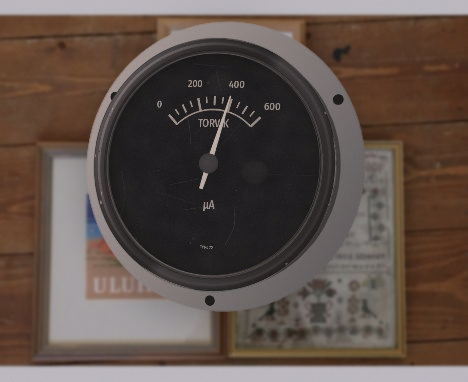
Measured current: µA 400
